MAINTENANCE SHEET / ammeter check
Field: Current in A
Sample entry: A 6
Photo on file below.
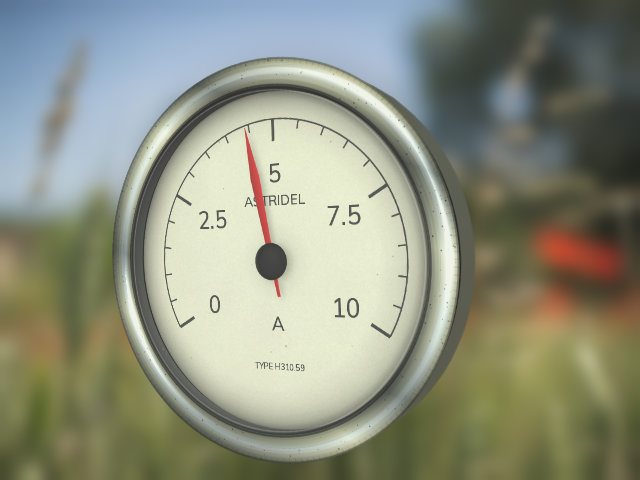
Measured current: A 4.5
